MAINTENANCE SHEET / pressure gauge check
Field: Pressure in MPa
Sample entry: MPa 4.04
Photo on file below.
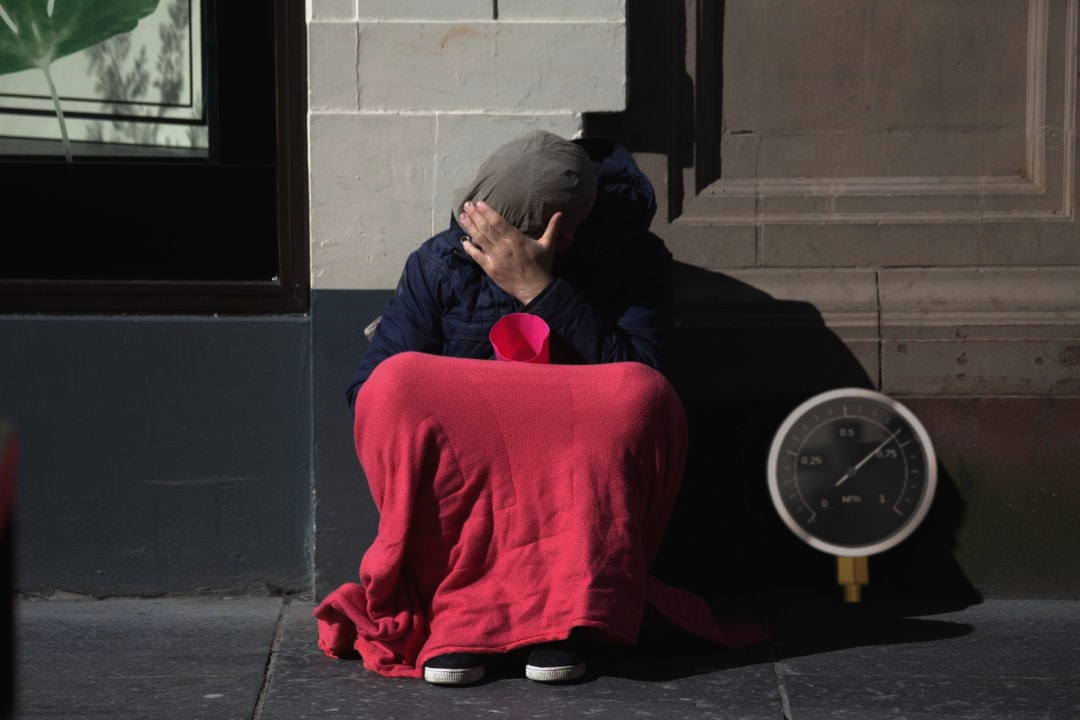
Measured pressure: MPa 0.7
